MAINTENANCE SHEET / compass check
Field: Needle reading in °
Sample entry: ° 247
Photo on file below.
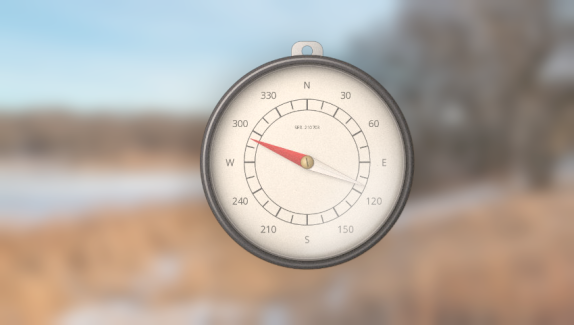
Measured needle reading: ° 292.5
